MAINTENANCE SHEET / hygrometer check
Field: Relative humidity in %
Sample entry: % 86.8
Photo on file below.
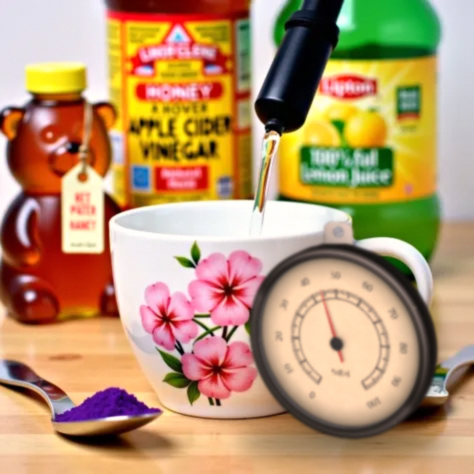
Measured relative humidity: % 45
